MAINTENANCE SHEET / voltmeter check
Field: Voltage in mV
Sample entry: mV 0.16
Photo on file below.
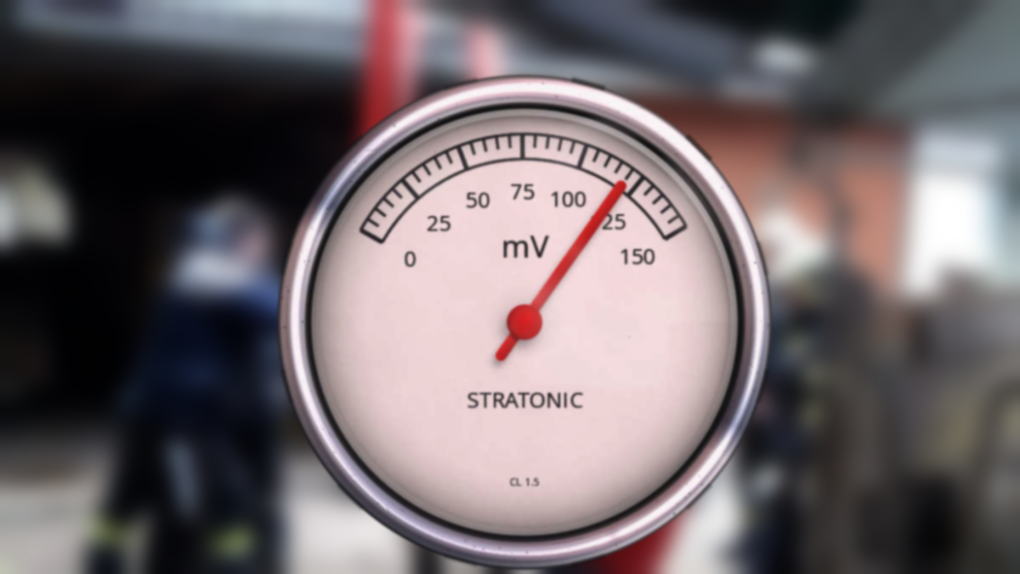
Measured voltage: mV 120
